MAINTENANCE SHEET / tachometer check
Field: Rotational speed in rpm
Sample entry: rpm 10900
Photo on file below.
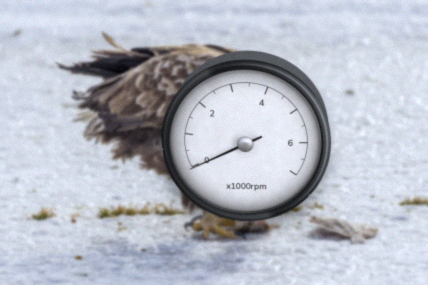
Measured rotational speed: rpm 0
